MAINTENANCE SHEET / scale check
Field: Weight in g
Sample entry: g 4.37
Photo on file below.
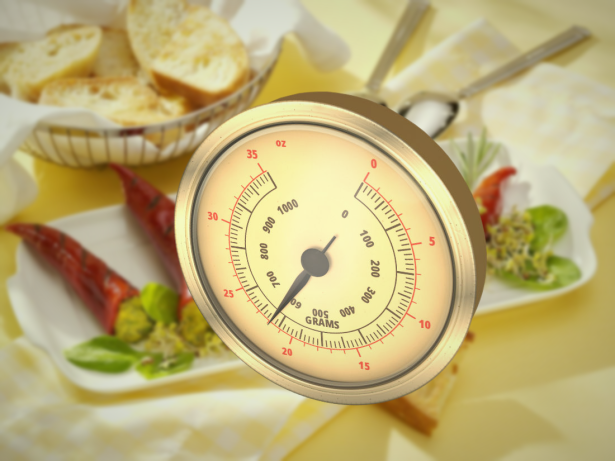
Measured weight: g 620
